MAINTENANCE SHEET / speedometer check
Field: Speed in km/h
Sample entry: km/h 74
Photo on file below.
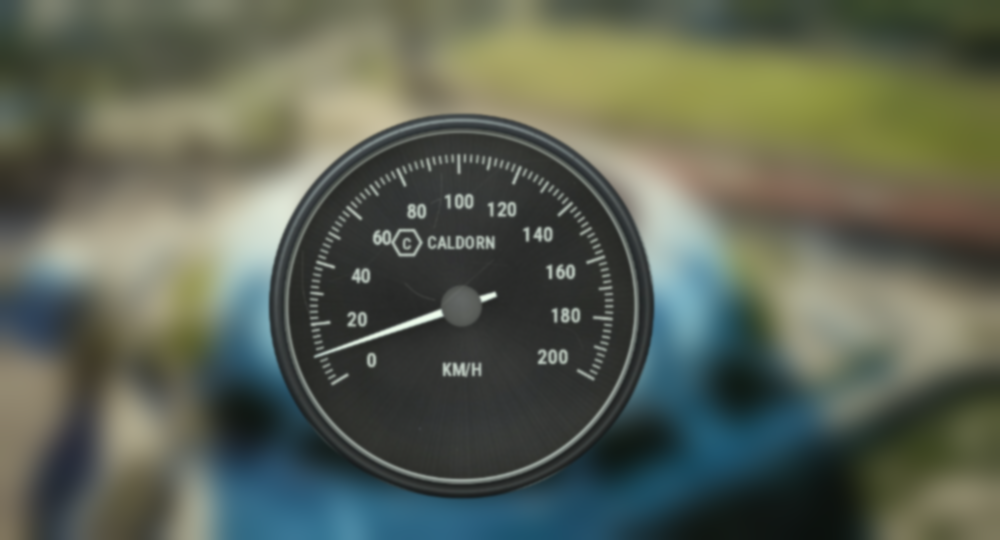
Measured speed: km/h 10
